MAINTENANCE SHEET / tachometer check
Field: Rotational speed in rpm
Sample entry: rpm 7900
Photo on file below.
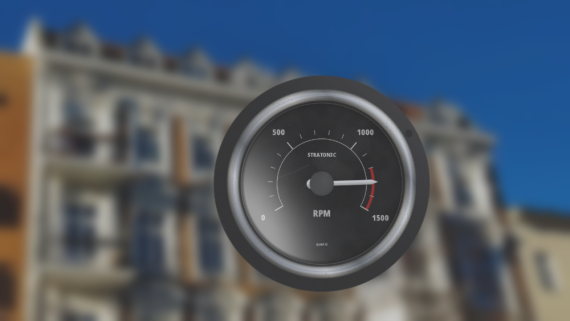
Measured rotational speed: rpm 1300
